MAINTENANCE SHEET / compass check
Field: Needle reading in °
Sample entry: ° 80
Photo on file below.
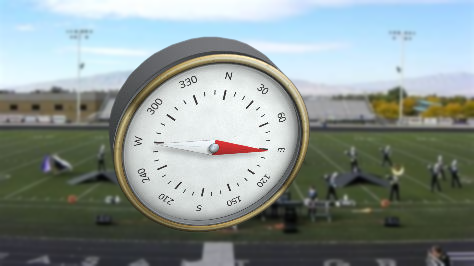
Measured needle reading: ° 90
